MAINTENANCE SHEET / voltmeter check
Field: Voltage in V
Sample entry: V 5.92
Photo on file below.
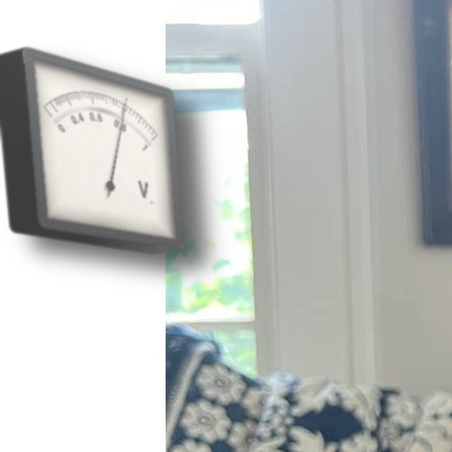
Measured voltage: V 0.8
